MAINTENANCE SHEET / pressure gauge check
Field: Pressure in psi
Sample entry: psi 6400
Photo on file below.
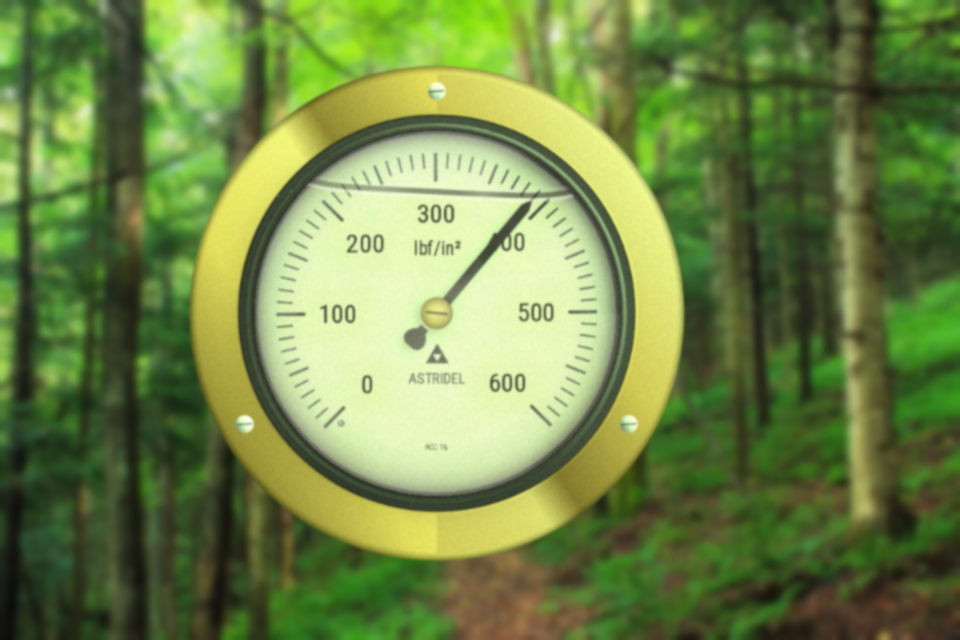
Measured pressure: psi 390
